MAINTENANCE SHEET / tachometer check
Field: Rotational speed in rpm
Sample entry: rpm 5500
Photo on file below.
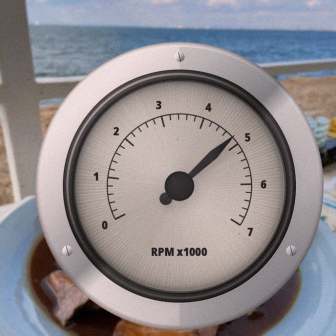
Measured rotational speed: rpm 4800
